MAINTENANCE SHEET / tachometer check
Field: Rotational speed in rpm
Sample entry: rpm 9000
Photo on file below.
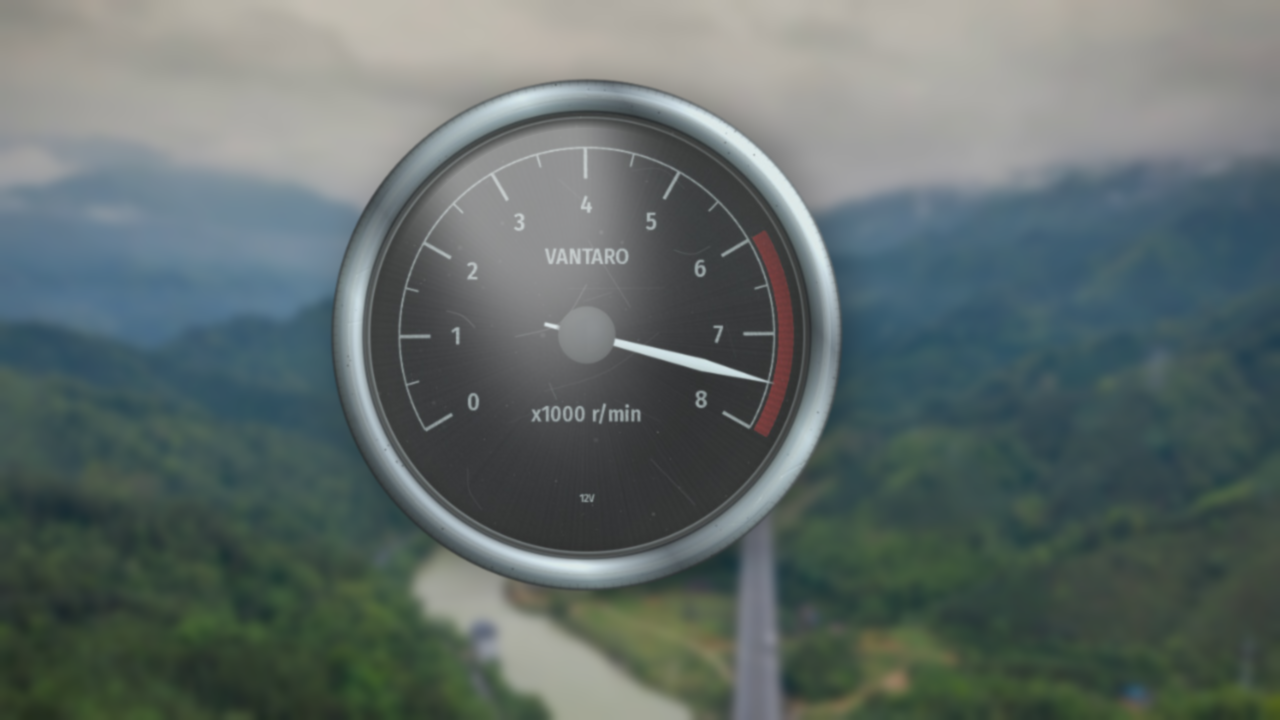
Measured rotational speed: rpm 7500
